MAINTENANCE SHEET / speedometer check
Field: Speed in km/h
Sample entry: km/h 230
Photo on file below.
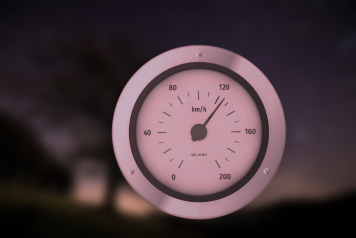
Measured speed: km/h 125
